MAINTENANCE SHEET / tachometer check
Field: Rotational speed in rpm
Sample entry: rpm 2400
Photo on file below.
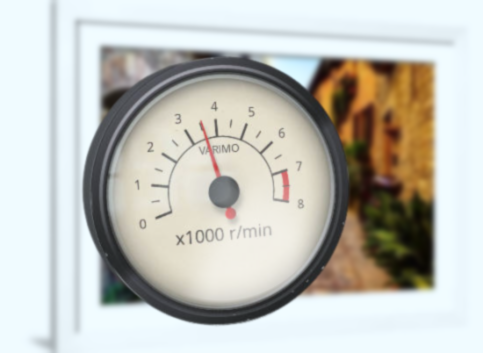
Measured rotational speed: rpm 3500
